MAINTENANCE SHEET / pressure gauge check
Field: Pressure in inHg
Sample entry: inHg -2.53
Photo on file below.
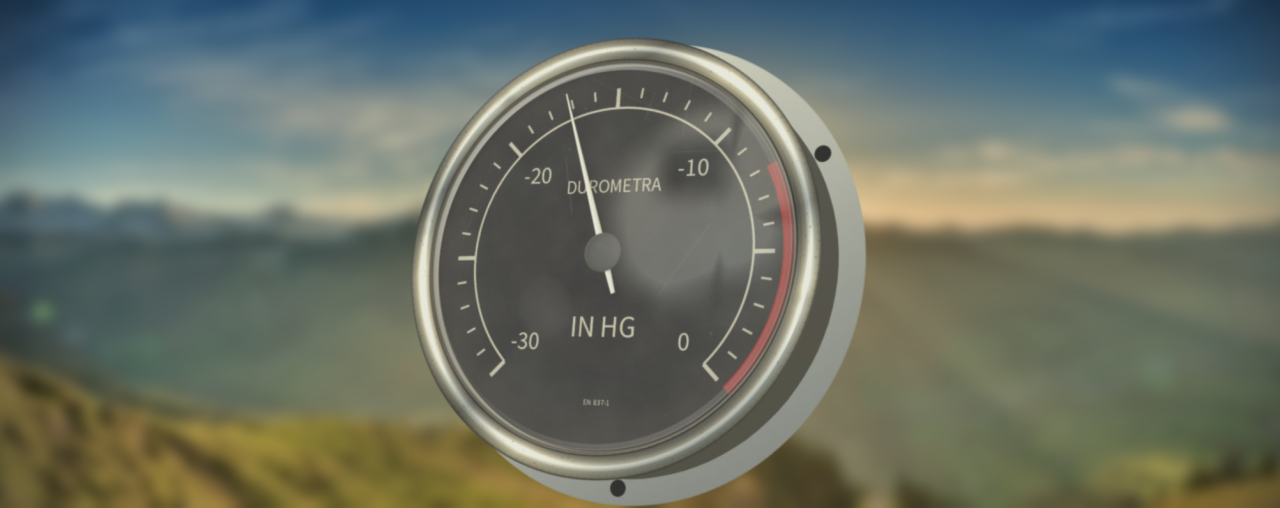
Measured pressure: inHg -17
